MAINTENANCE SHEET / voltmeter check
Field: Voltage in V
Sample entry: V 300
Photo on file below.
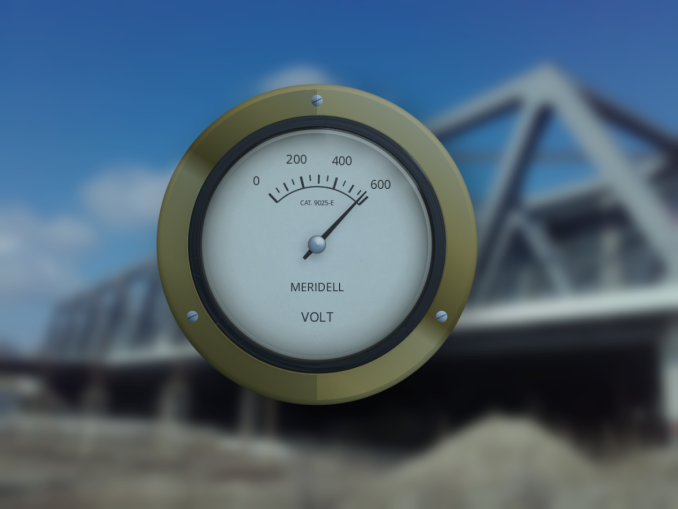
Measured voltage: V 575
